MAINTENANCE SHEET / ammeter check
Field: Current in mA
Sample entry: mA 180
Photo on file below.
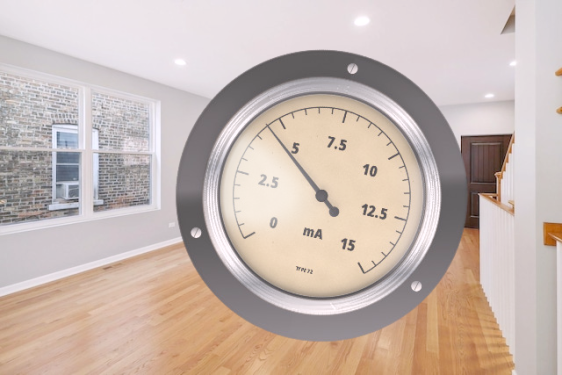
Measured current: mA 4.5
